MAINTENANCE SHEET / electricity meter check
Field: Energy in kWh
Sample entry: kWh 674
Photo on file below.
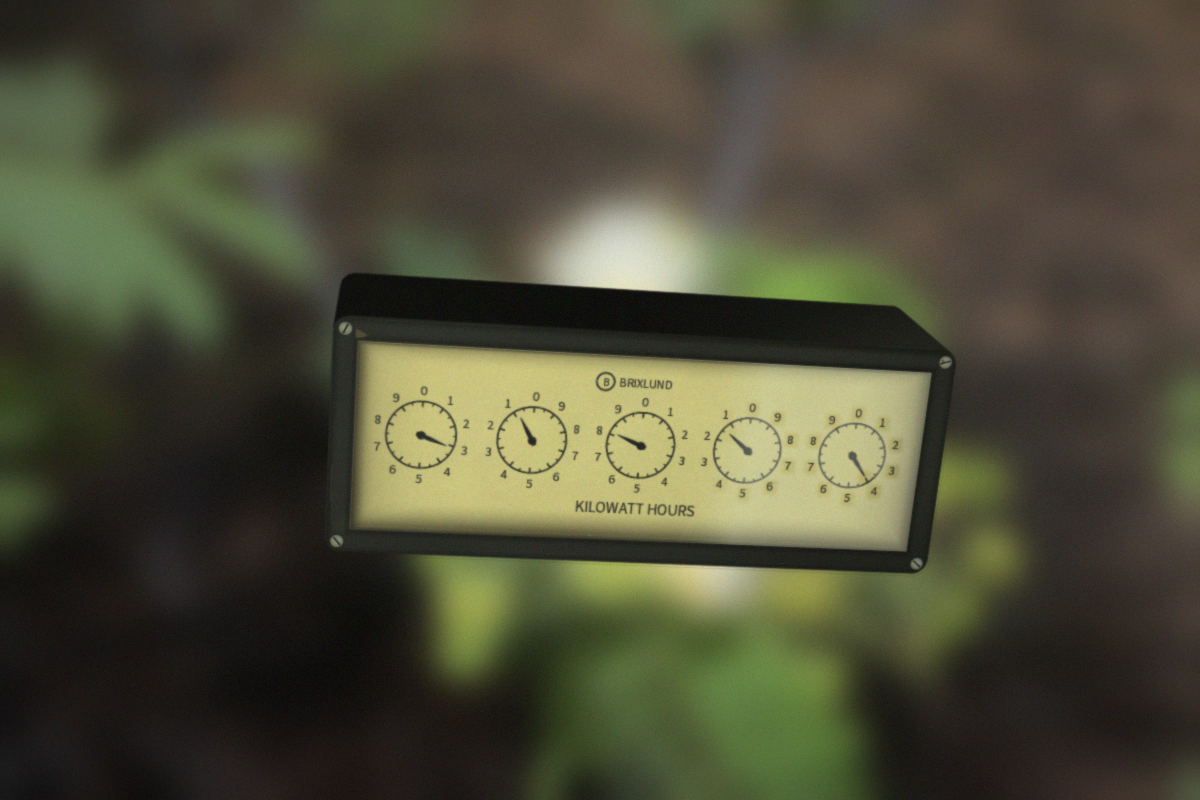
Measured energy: kWh 30814
